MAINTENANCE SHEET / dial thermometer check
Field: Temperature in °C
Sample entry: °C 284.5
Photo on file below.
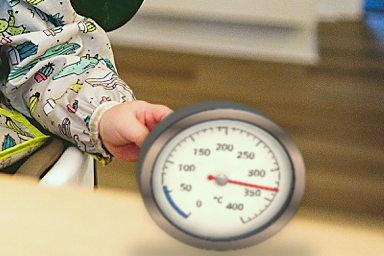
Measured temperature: °C 330
